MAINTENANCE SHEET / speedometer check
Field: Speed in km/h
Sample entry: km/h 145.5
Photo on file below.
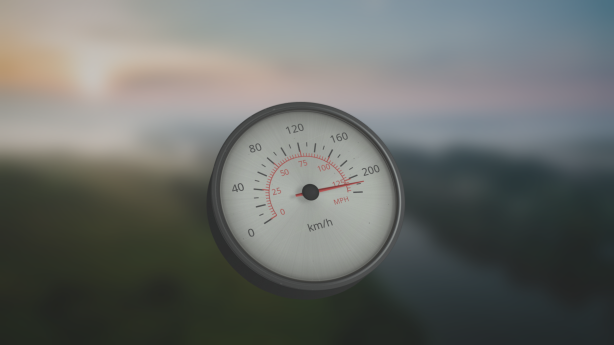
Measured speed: km/h 210
